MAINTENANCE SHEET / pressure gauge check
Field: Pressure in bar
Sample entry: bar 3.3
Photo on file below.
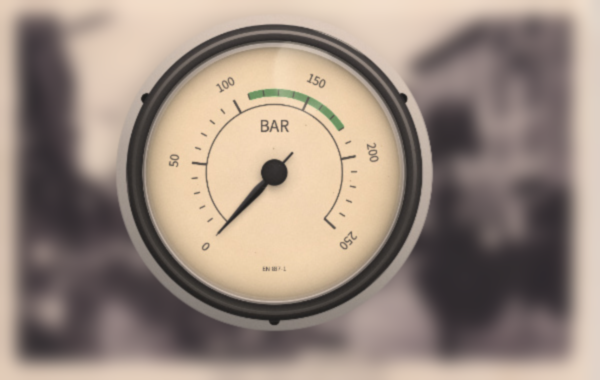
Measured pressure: bar 0
